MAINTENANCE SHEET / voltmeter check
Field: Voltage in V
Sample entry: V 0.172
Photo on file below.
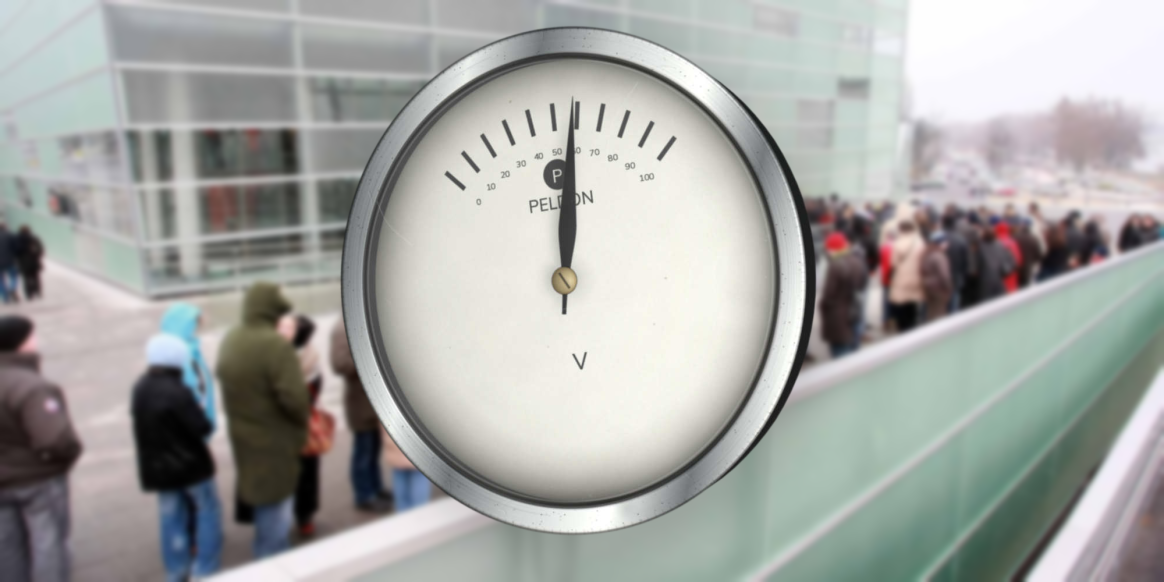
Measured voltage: V 60
